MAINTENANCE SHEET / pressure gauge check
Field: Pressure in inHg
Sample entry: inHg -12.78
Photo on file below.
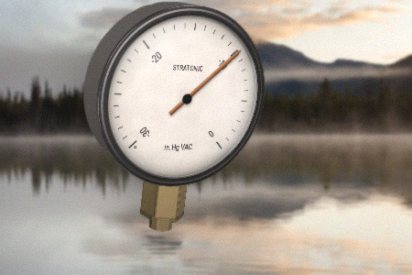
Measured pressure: inHg -10
